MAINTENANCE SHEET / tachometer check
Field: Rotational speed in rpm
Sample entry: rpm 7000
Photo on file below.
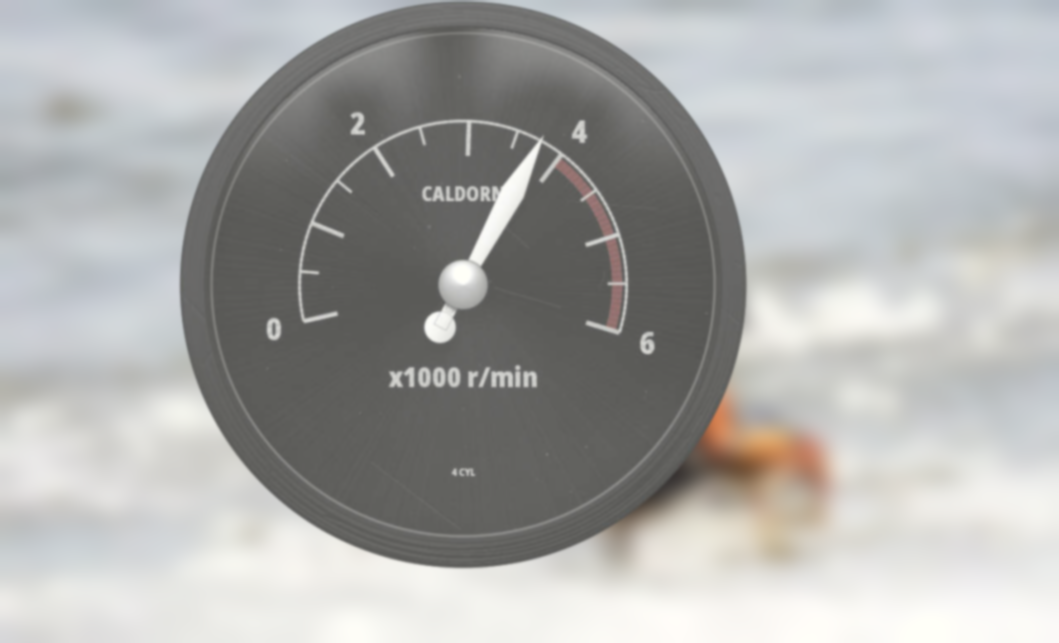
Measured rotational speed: rpm 3750
